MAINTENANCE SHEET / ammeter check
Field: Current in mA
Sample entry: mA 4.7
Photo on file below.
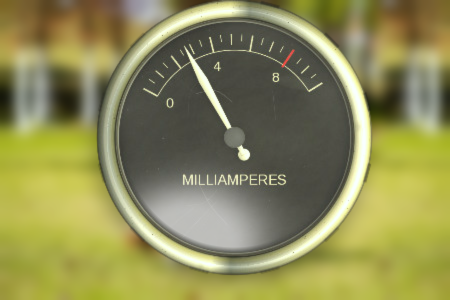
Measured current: mA 2.75
